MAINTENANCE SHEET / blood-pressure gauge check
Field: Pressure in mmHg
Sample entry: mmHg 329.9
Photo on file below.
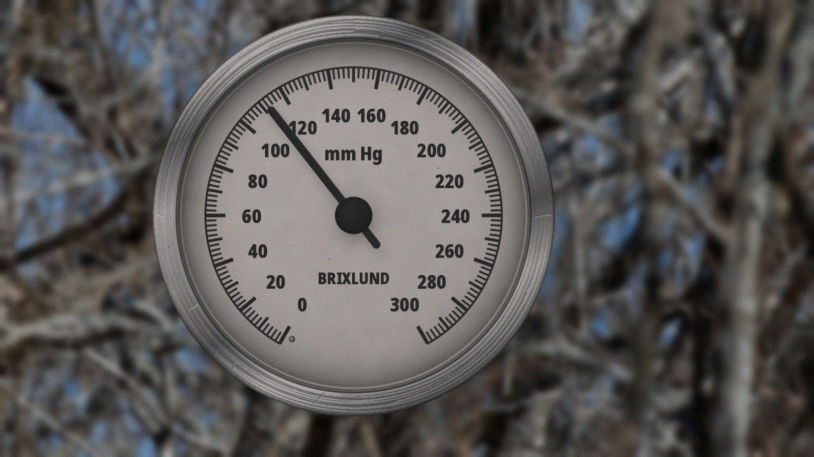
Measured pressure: mmHg 112
